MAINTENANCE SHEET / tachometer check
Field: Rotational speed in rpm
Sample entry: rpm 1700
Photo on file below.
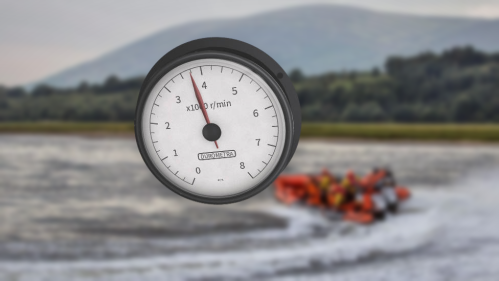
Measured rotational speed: rpm 3750
